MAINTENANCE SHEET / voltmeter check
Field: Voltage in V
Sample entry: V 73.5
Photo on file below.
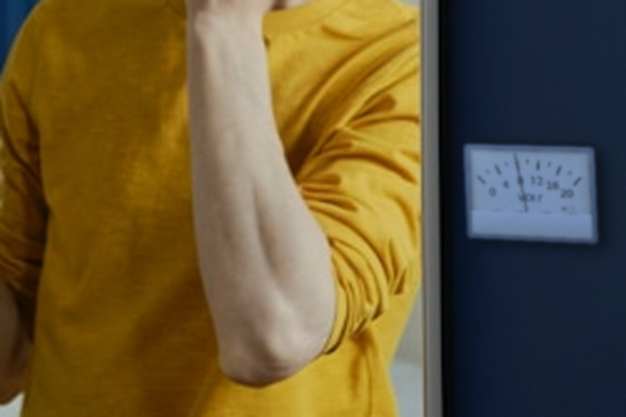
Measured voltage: V 8
